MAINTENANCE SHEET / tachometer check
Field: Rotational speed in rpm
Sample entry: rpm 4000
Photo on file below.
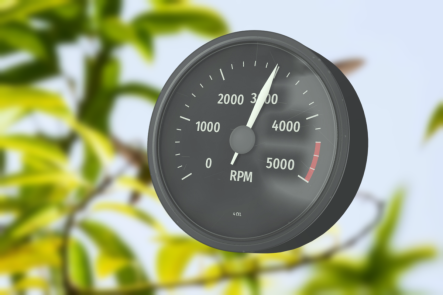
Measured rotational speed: rpm 3000
